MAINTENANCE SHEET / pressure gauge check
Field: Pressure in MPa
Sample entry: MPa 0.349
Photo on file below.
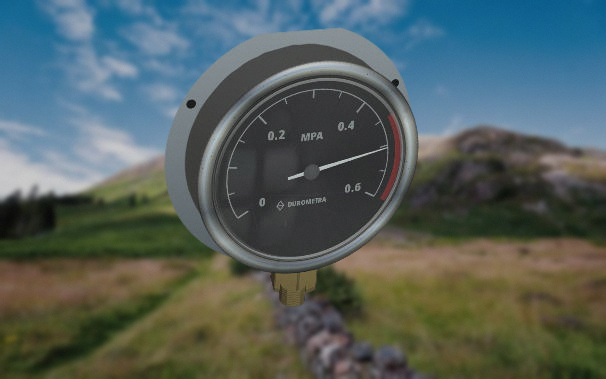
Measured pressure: MPa 0.5
